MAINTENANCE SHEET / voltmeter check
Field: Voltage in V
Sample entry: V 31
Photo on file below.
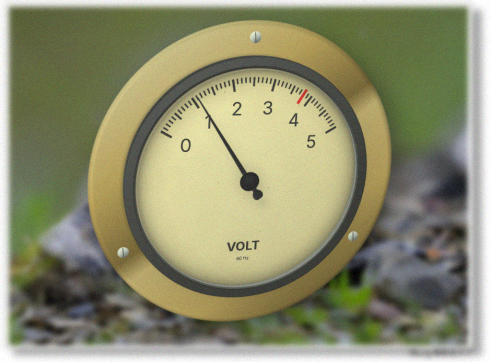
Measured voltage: V 1.1
